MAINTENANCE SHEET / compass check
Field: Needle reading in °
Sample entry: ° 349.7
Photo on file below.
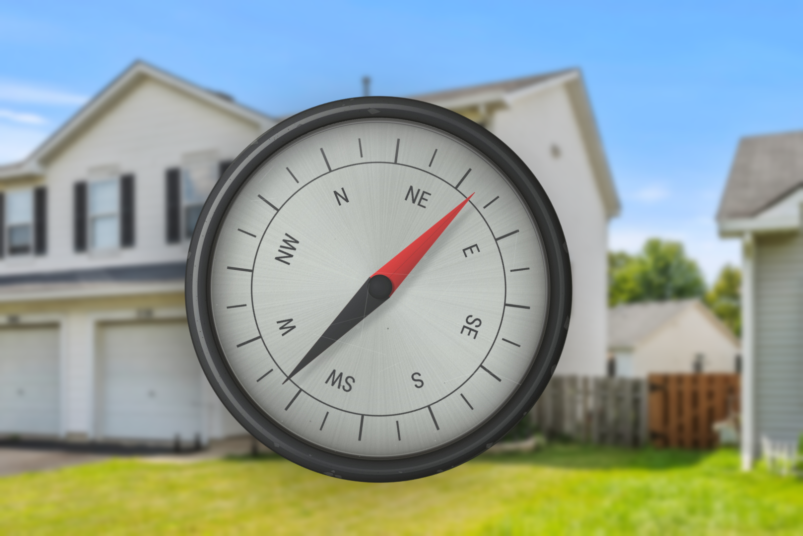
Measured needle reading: ° 67.5
